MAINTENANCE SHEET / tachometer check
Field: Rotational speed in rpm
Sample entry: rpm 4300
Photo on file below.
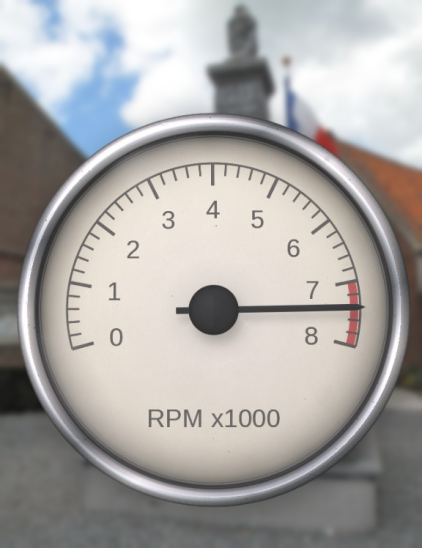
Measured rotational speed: rpm 7400
